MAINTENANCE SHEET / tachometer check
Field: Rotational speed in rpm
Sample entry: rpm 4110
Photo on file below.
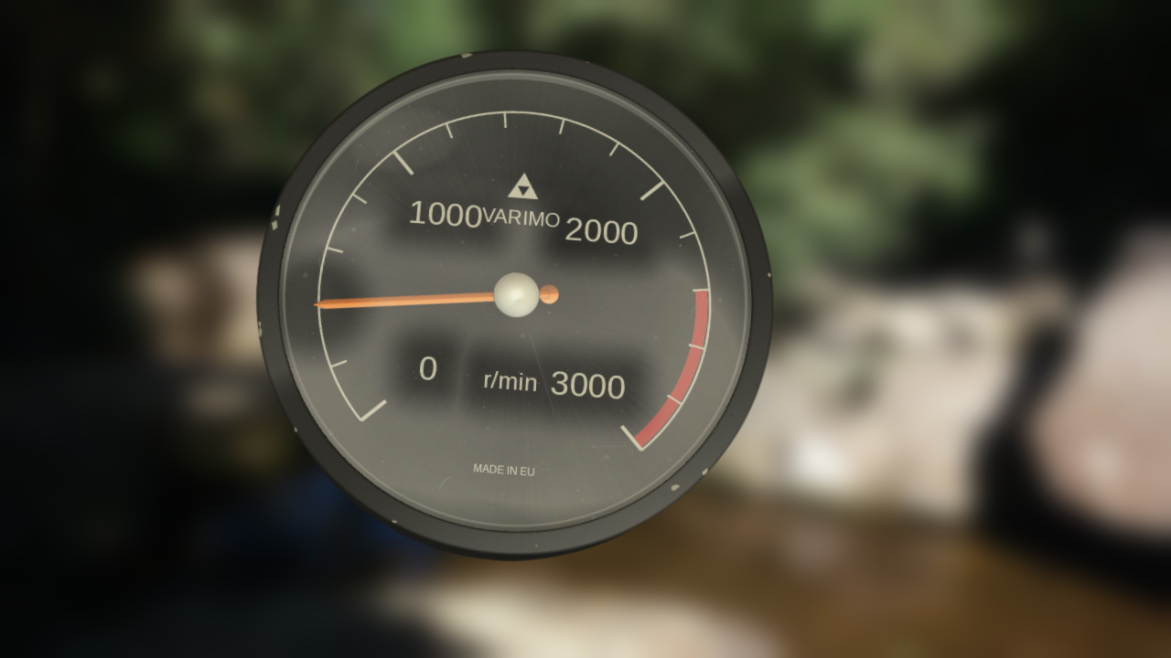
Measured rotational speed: rpm 400
